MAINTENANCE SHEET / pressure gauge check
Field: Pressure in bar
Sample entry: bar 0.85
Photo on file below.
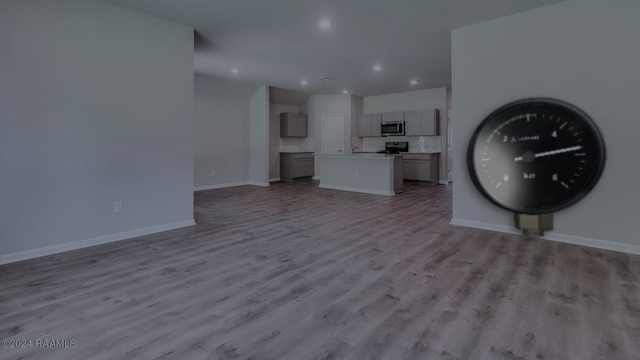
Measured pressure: bar 4.8
